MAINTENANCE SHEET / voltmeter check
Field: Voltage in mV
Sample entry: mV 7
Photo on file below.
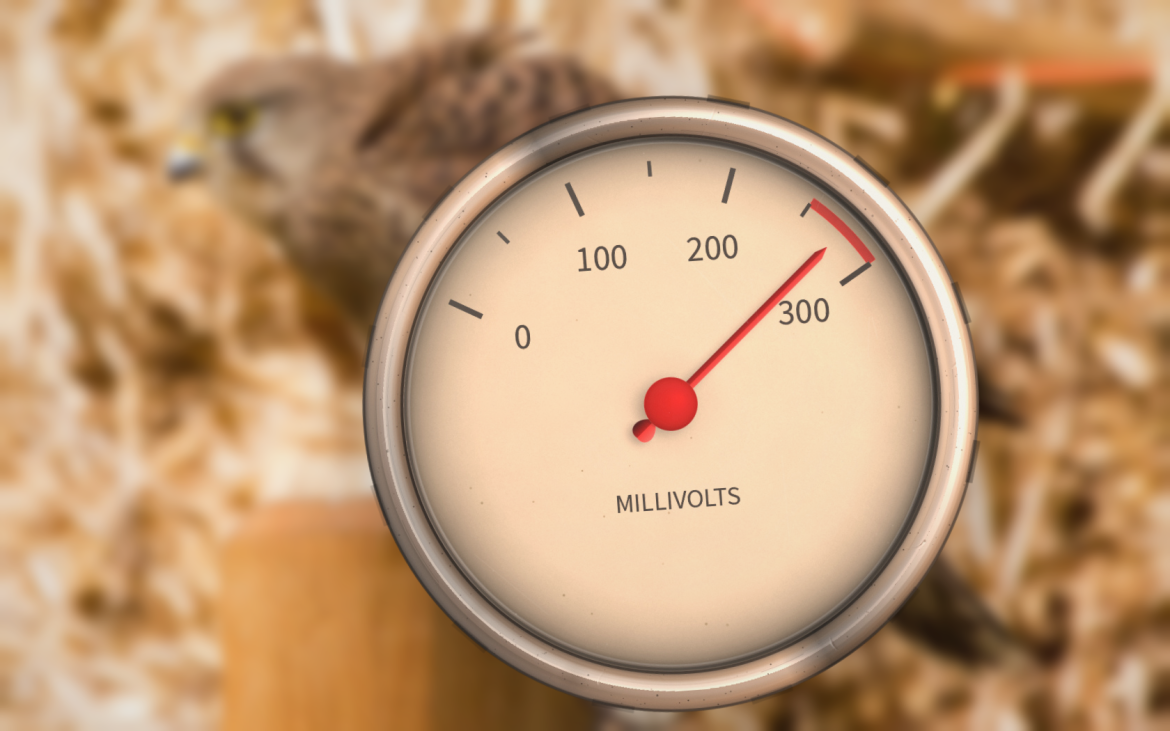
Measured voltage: mV 275
